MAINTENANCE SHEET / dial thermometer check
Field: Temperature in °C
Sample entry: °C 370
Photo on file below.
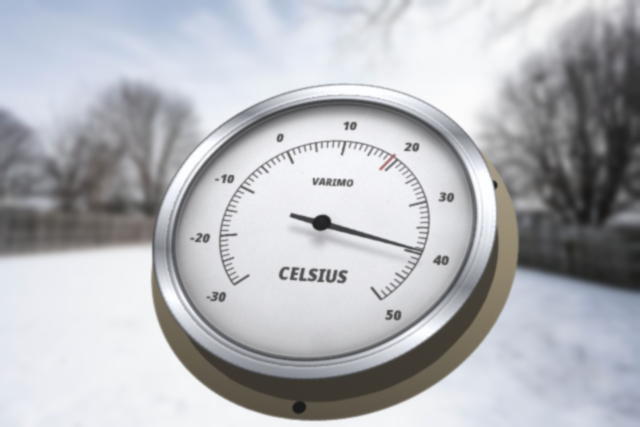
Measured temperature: °C 40
